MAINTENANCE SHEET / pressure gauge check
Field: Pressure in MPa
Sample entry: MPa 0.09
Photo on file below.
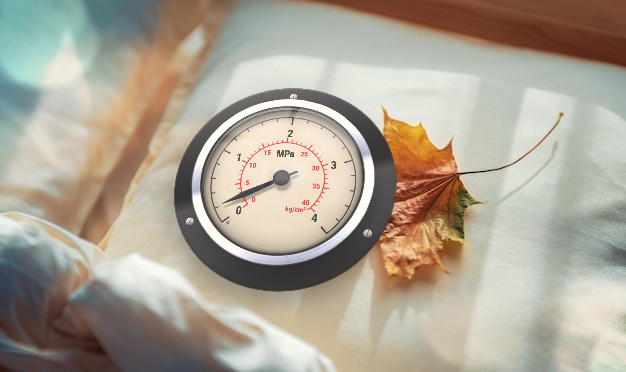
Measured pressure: MPa 0.2
